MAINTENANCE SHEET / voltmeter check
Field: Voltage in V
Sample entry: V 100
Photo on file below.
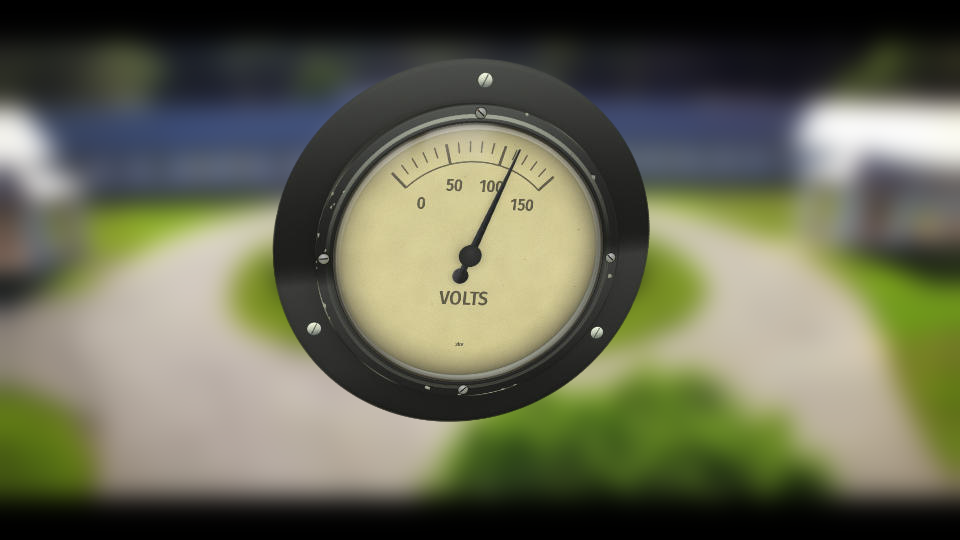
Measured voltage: V 110
